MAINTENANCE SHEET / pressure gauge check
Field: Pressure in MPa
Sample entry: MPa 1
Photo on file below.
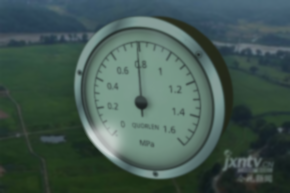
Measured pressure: MPa 0.8
